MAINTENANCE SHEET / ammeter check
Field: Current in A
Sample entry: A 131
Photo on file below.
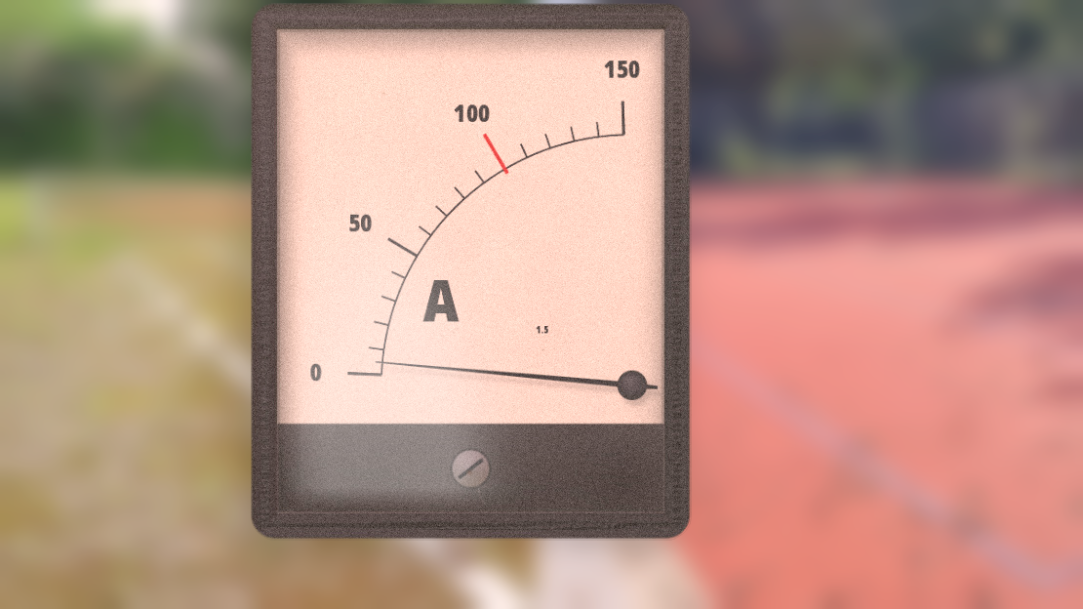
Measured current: A 5
